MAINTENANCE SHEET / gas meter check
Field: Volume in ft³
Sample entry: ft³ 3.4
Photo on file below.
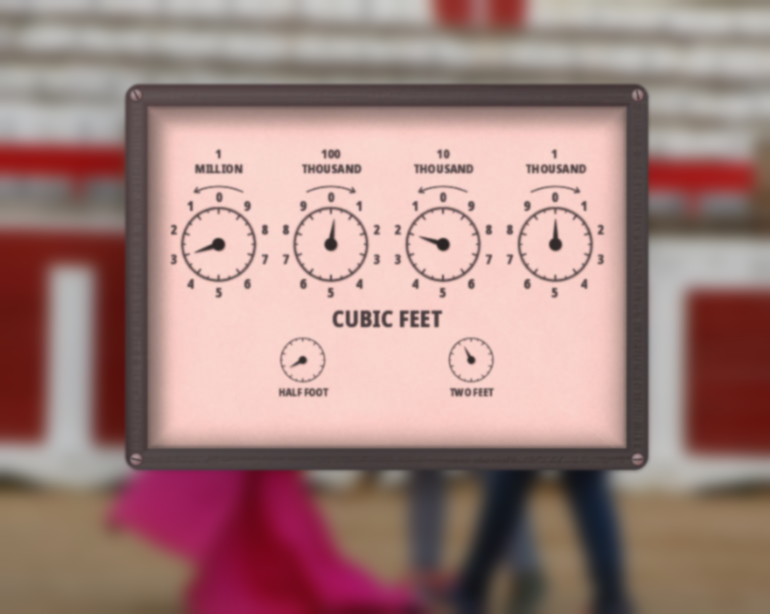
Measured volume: ft³ 302000
